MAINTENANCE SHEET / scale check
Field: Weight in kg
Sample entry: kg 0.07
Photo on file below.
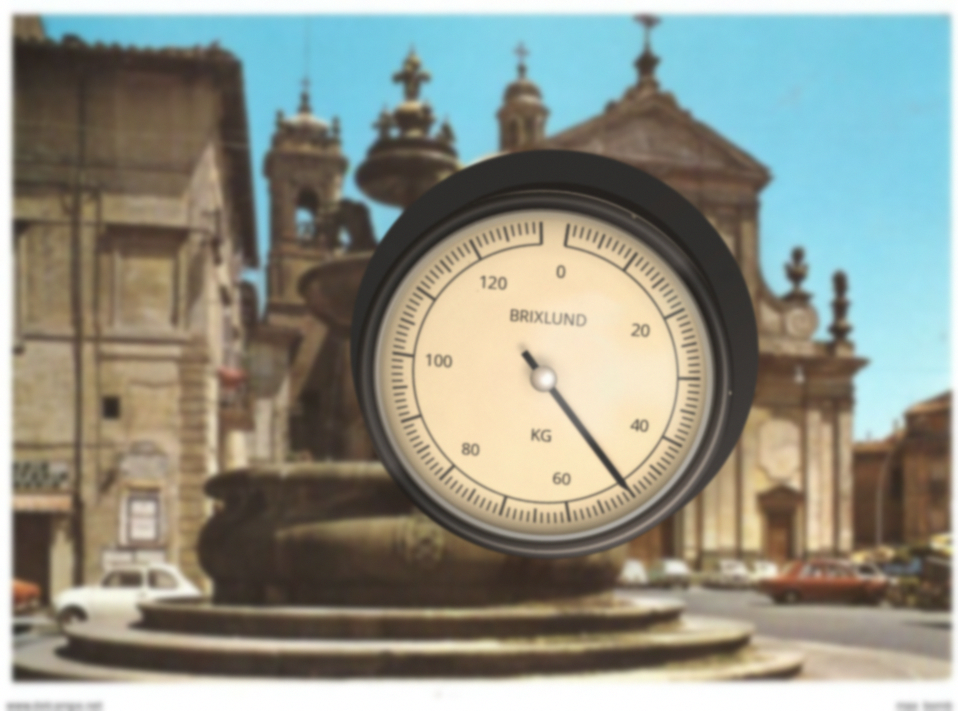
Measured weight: kg 50
